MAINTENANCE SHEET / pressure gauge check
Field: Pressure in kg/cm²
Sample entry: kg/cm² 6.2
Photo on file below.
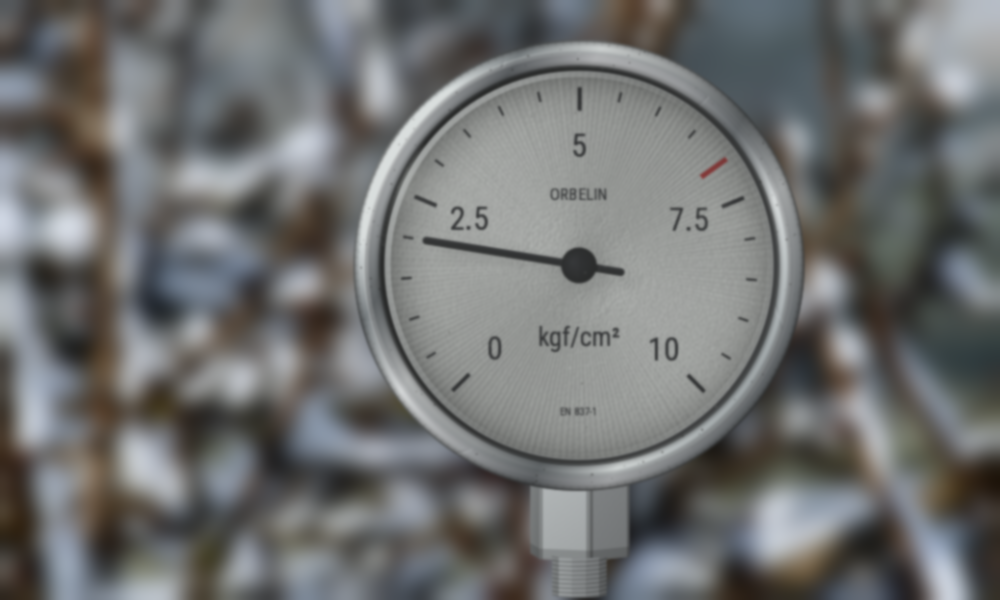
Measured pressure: kg/cm² 2
